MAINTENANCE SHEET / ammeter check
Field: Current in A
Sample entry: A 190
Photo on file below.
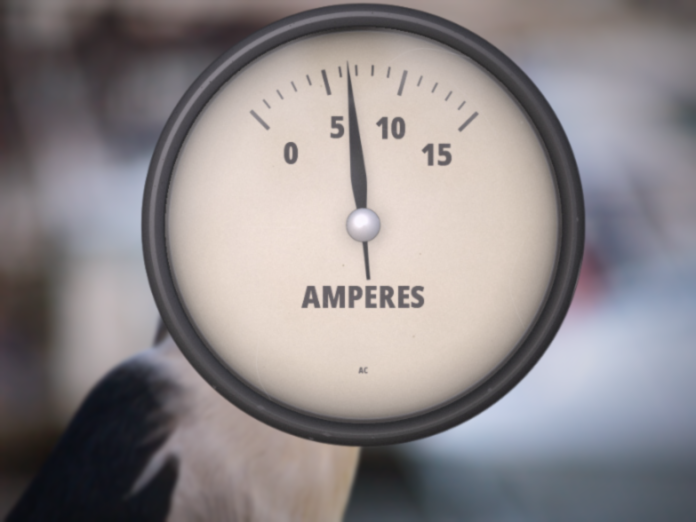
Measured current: A 6.5
